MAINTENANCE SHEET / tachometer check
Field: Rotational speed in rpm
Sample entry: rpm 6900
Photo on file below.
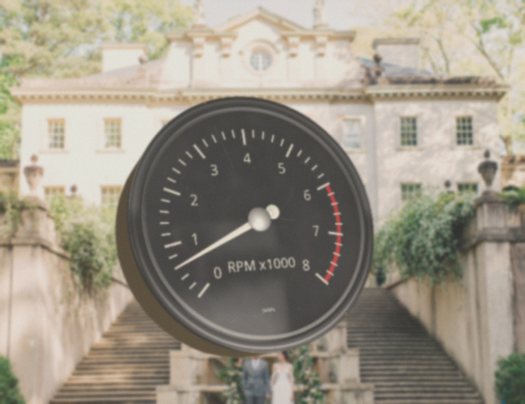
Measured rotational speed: rpm 600
